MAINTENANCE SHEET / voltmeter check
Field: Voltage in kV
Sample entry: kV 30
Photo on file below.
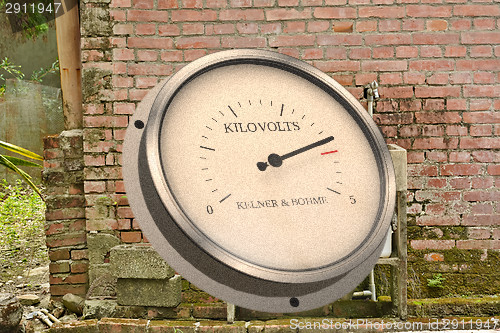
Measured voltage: kV 4
